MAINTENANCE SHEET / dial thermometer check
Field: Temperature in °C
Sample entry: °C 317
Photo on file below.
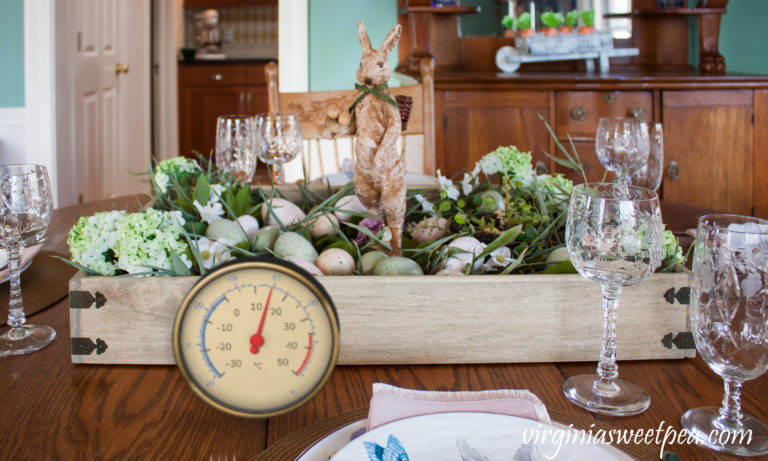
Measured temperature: °C 15
